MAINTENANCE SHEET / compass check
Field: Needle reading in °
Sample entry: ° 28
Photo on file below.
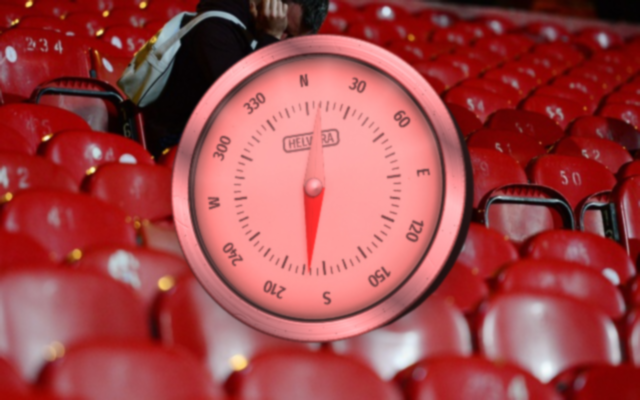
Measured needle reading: ° 190
